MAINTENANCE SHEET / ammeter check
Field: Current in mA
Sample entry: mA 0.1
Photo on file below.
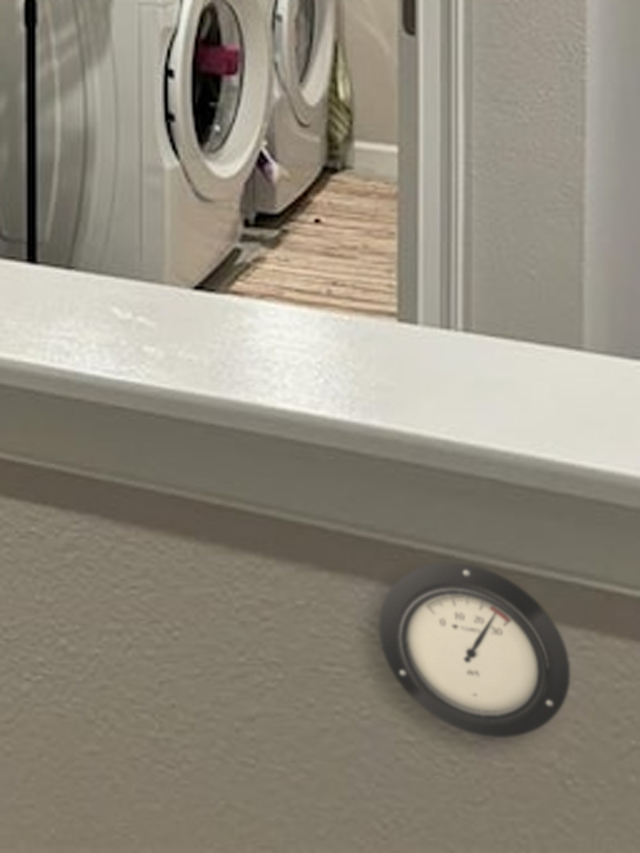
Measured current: mA 25
